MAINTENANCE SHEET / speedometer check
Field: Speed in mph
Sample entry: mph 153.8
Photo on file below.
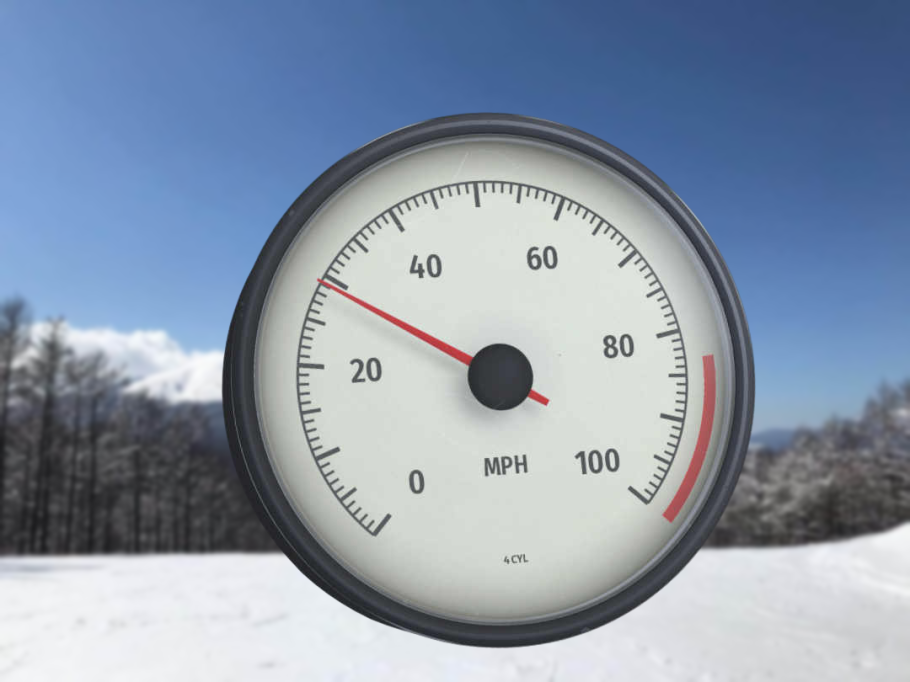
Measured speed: mph 29
